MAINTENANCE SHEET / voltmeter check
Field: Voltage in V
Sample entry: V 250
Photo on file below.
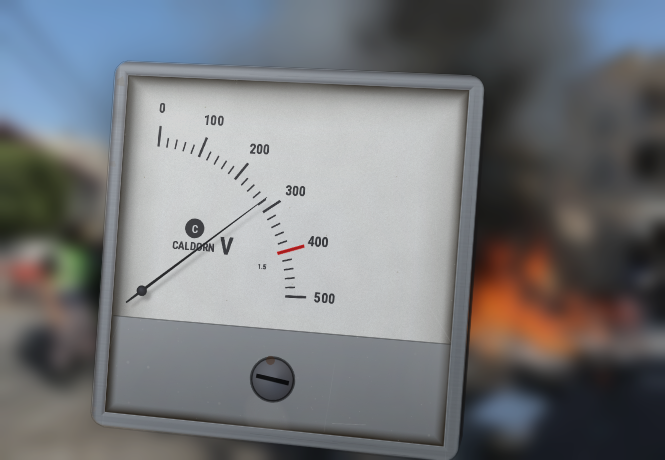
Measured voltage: V 280
